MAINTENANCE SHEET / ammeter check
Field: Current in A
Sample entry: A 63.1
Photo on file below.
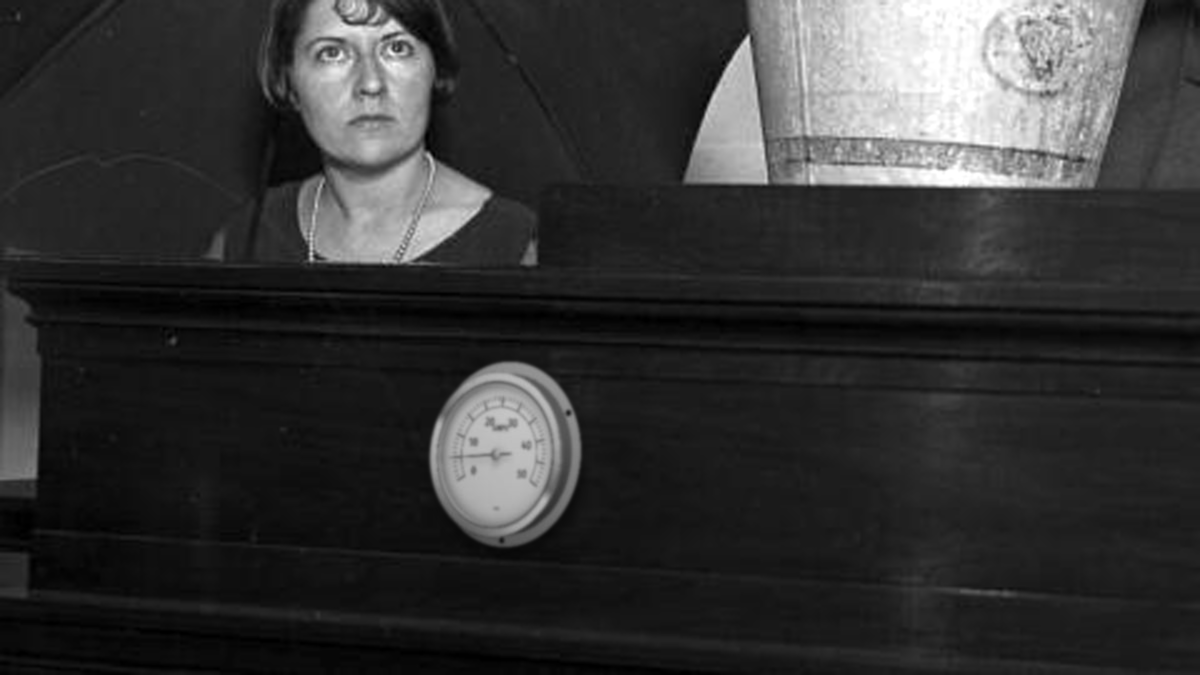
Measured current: A 5
